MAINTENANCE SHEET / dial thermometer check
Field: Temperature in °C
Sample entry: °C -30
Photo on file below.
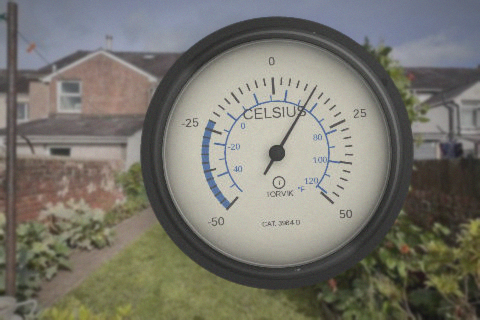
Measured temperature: °C 12.5
